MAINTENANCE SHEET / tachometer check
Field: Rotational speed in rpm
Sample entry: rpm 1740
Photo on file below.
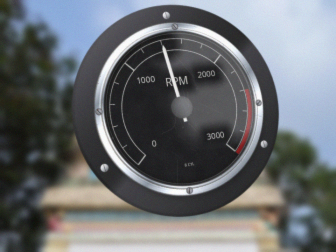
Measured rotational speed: rpm 1400
